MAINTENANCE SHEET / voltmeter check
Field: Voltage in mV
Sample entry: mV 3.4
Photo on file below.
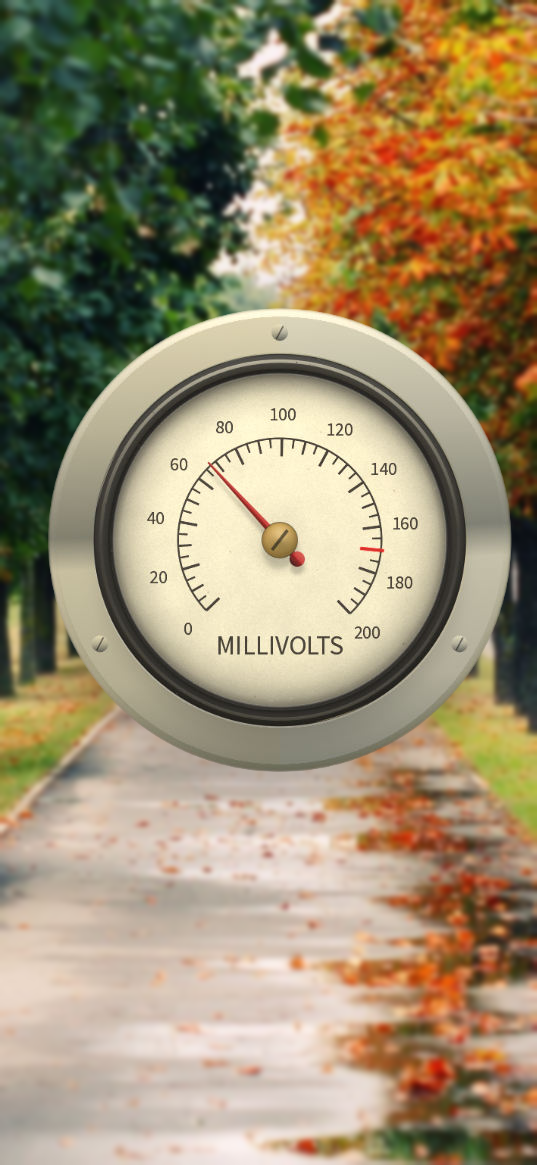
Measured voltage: mV 67.5
